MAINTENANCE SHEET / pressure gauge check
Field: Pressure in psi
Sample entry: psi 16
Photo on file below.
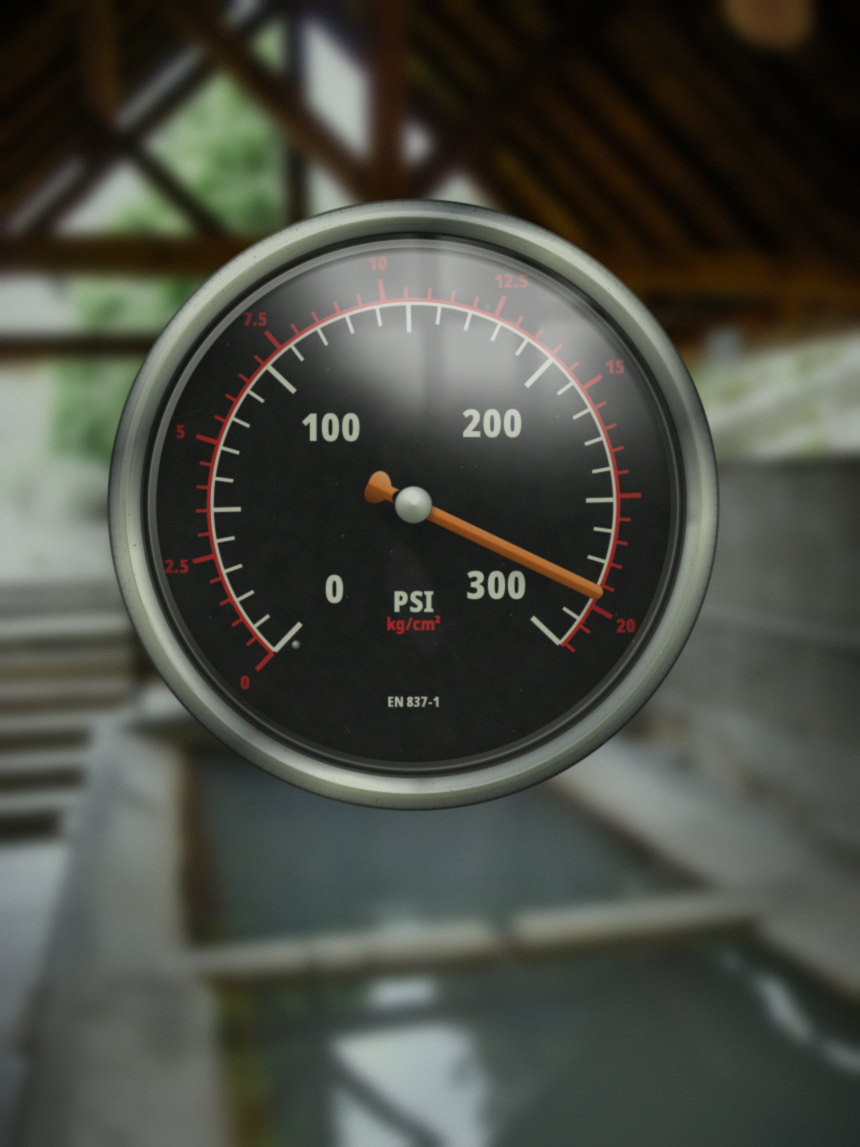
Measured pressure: psi 280
